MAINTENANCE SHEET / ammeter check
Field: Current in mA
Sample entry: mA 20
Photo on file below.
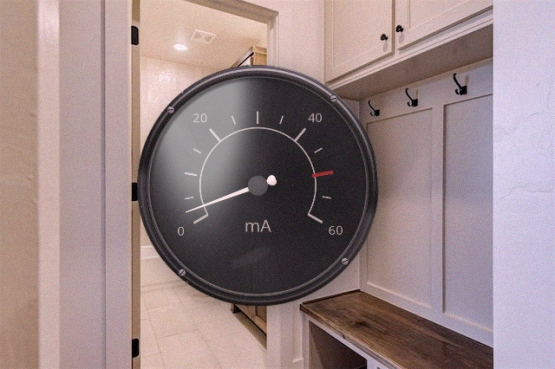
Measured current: mA 2.5
